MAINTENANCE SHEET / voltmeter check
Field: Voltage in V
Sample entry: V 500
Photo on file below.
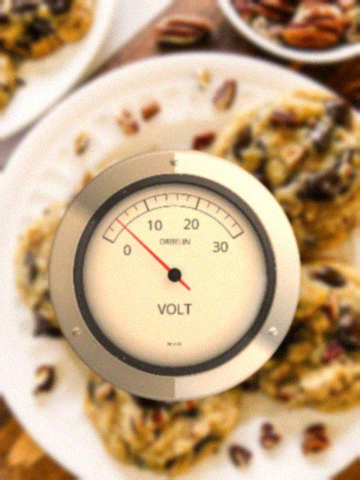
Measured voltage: V 4
